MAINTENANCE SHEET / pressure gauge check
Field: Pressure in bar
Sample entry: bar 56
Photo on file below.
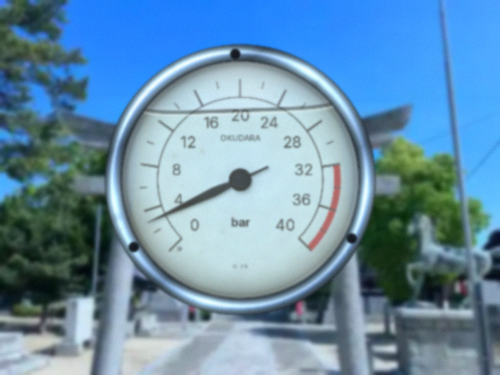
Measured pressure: bar 3
